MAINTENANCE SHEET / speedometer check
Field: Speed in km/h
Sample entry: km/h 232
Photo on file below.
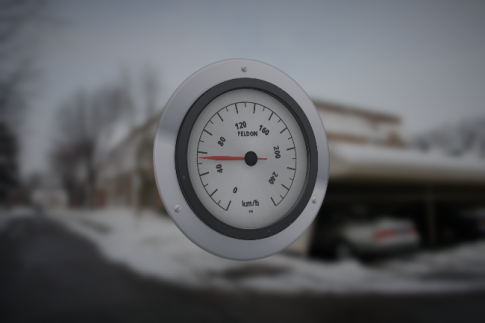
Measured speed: km/h 55
